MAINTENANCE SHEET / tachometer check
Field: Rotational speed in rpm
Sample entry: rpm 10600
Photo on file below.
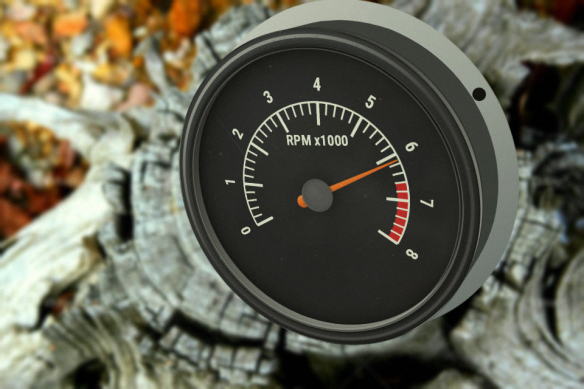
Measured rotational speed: rpm 6100
